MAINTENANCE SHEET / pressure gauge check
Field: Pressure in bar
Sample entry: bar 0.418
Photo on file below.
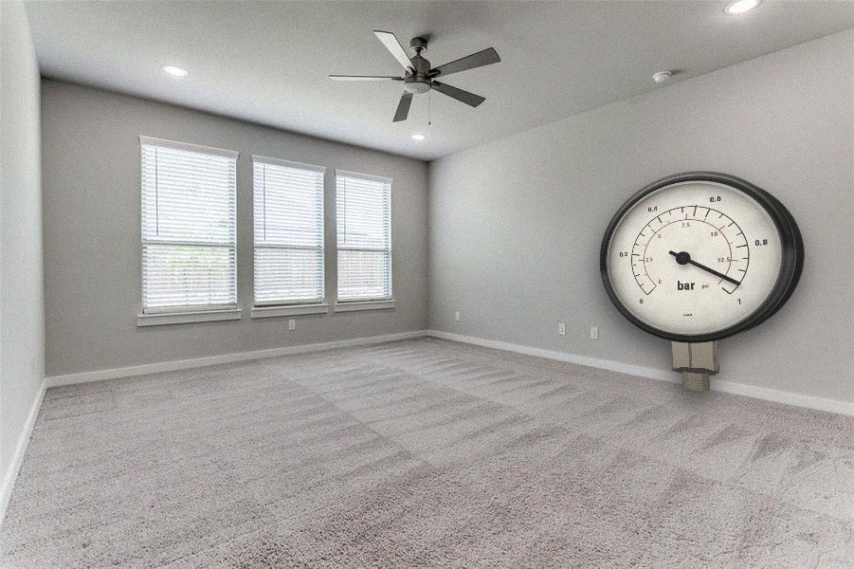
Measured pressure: bar 0.95
